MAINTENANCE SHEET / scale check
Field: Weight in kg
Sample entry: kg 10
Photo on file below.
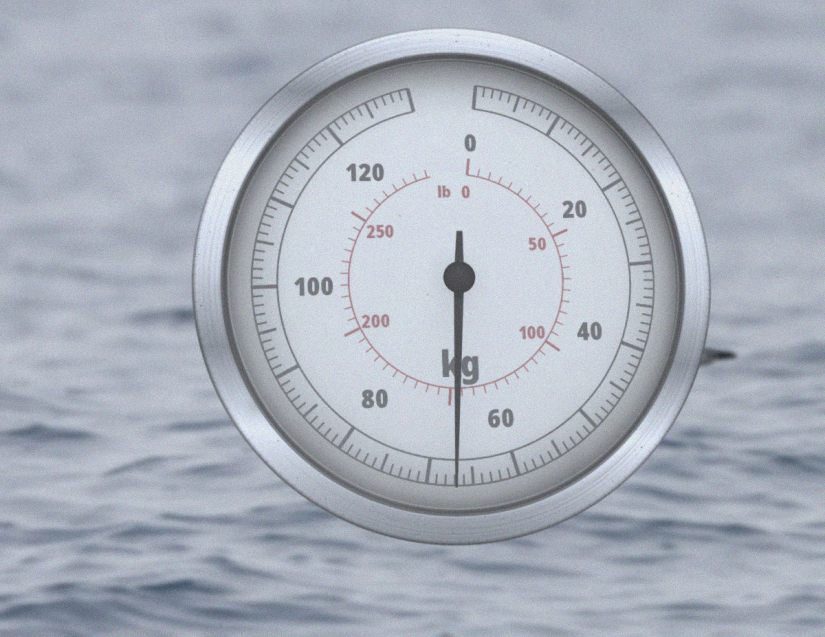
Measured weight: kg 67
